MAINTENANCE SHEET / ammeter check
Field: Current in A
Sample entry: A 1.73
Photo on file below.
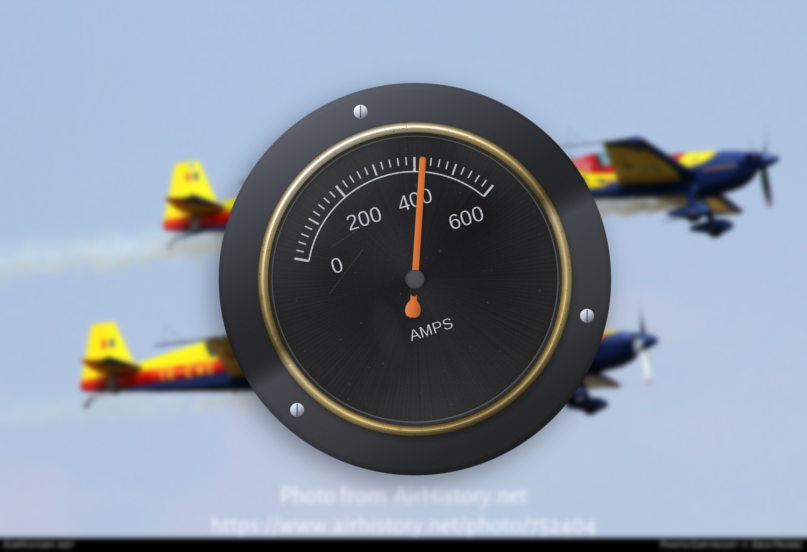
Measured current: A 420
